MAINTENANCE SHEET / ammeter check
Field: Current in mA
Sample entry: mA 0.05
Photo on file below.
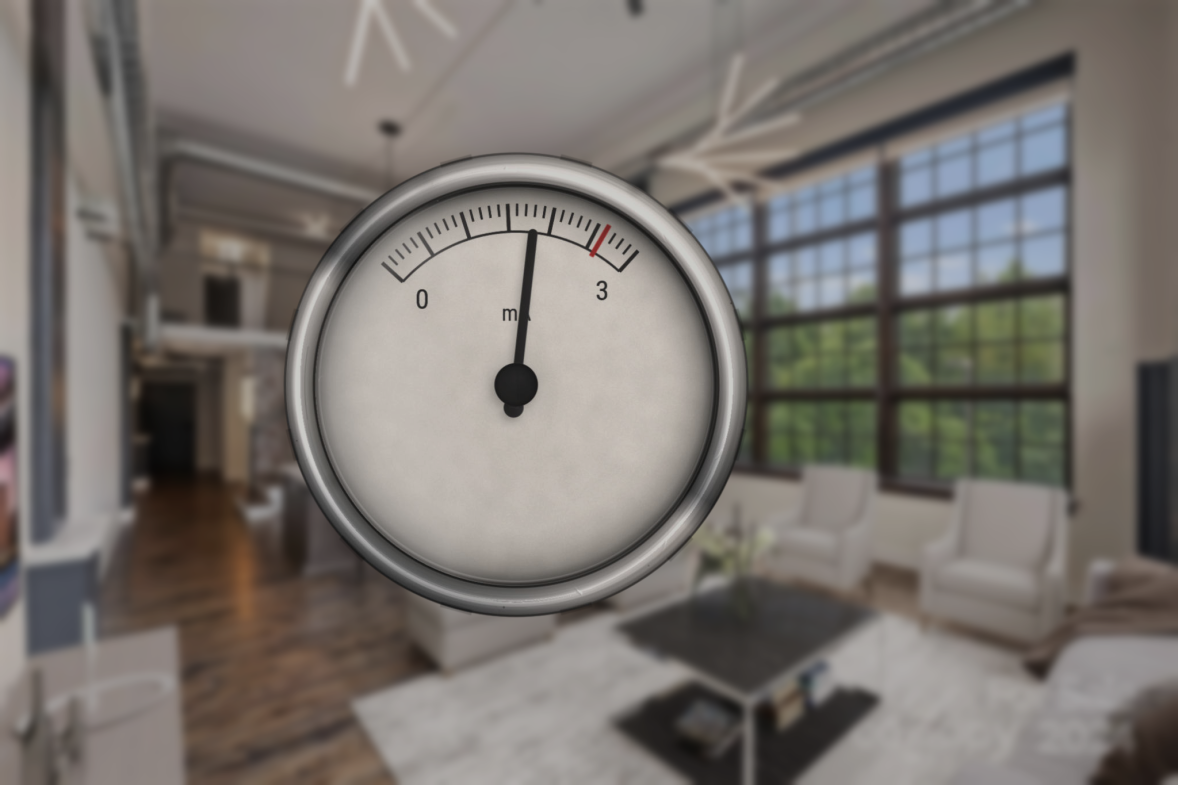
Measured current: mA 1.8
